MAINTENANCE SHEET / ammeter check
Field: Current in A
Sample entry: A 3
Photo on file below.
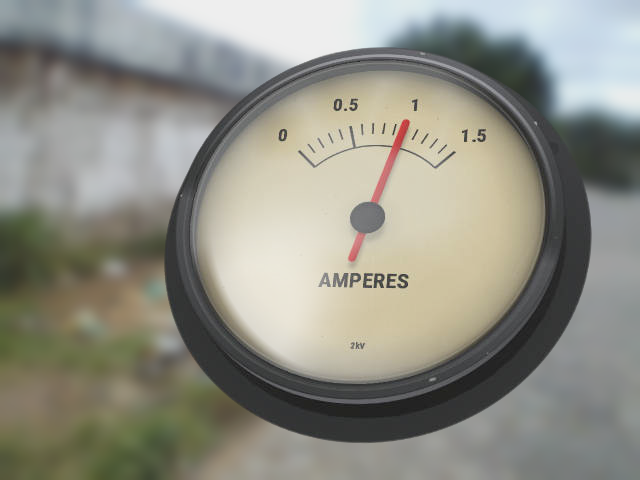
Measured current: A 1
